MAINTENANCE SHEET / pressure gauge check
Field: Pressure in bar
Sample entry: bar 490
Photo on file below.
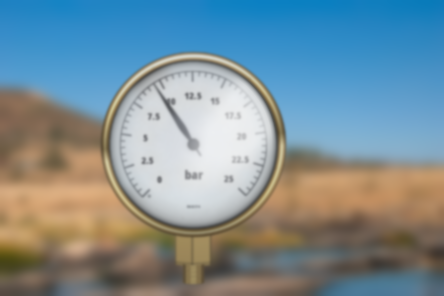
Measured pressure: bar 9.5
